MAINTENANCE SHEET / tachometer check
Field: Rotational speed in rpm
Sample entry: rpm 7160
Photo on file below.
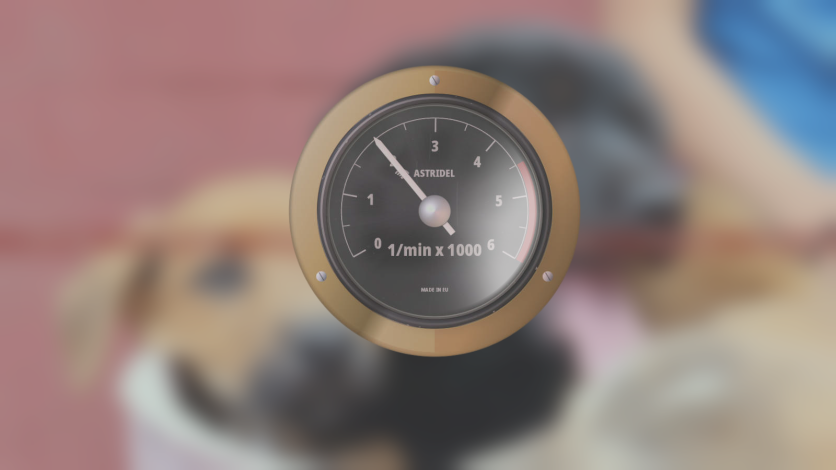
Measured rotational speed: rpm 2000
